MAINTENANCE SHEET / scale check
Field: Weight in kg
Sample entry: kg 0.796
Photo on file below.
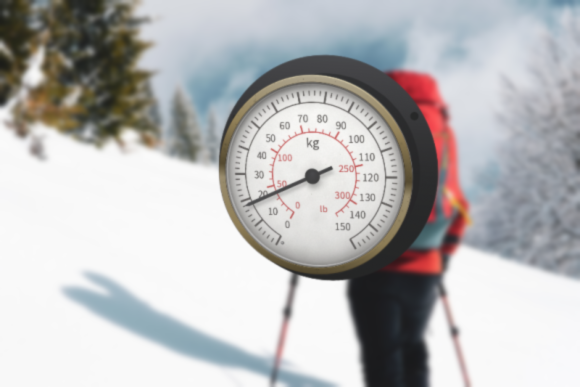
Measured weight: kg 18
